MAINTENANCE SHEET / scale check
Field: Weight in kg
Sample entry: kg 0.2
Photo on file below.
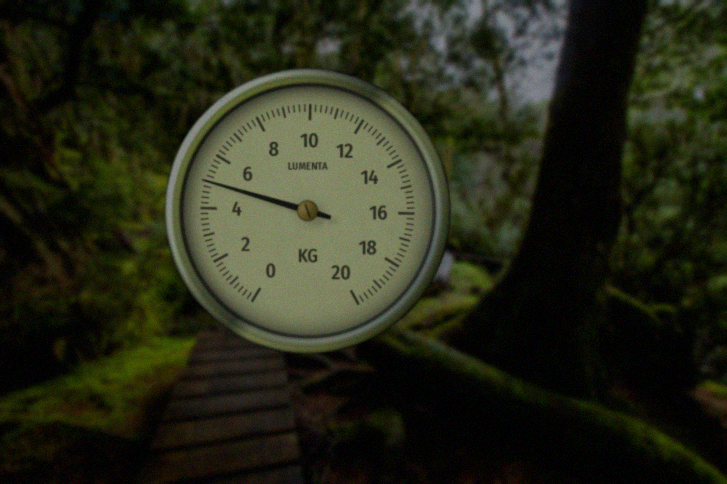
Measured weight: kg 5
